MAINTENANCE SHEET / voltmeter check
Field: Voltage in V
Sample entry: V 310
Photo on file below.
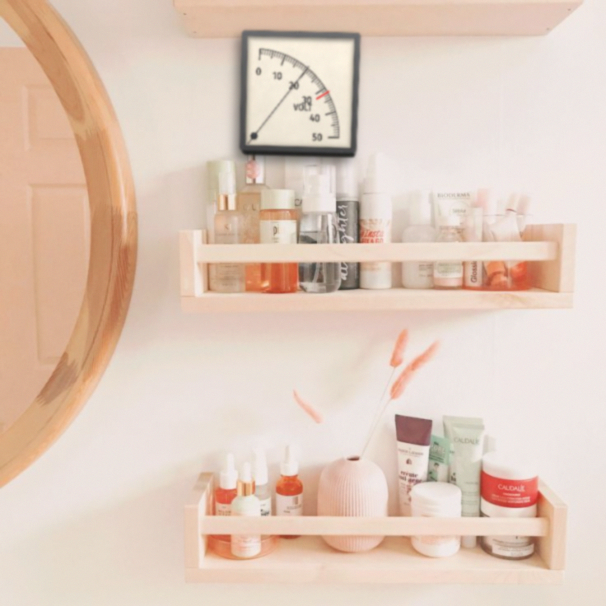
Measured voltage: V 20
